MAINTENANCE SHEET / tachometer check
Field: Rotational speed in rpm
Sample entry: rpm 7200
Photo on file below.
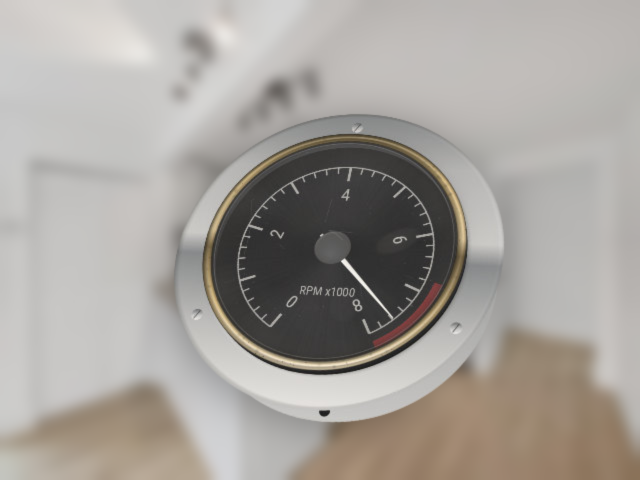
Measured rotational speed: rpm 7600
